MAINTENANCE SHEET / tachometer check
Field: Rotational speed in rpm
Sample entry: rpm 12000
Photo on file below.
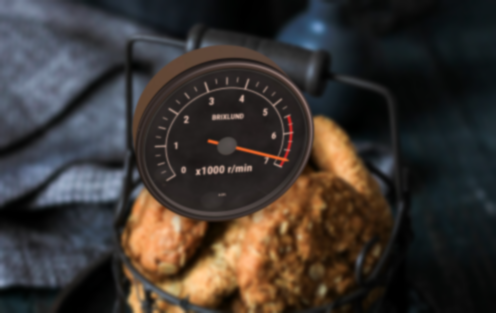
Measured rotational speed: rpm 6750
